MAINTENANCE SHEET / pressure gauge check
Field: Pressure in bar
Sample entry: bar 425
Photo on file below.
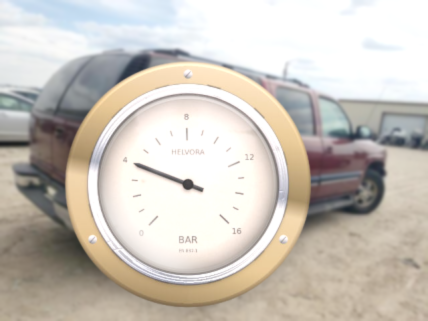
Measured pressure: bar 4
